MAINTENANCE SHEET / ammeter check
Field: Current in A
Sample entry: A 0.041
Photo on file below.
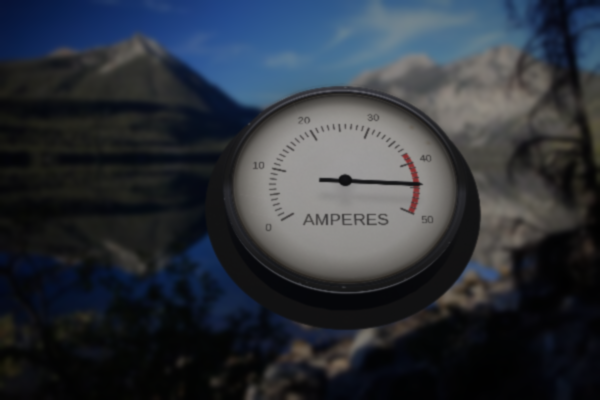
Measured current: A 45
